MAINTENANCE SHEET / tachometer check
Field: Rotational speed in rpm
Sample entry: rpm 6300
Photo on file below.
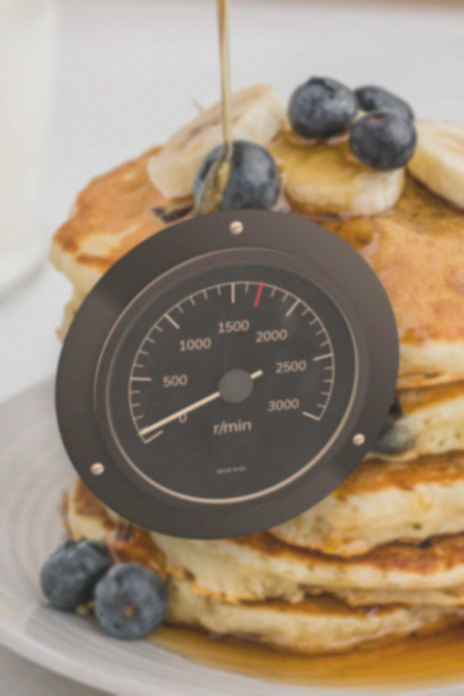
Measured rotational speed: rpm 100
